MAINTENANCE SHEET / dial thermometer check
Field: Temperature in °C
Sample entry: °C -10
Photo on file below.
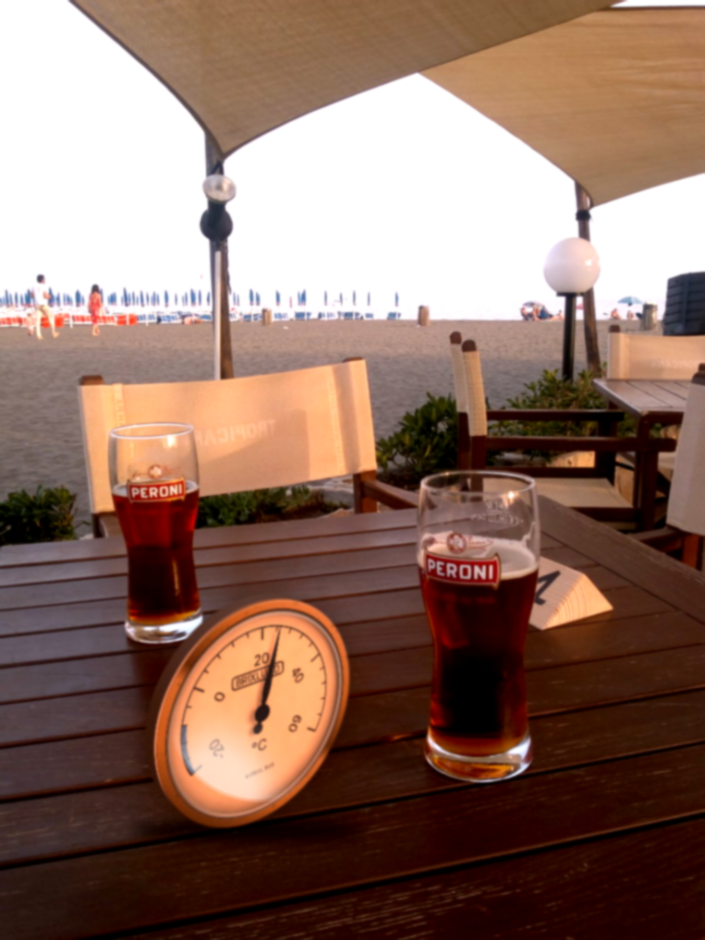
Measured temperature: °C 24
